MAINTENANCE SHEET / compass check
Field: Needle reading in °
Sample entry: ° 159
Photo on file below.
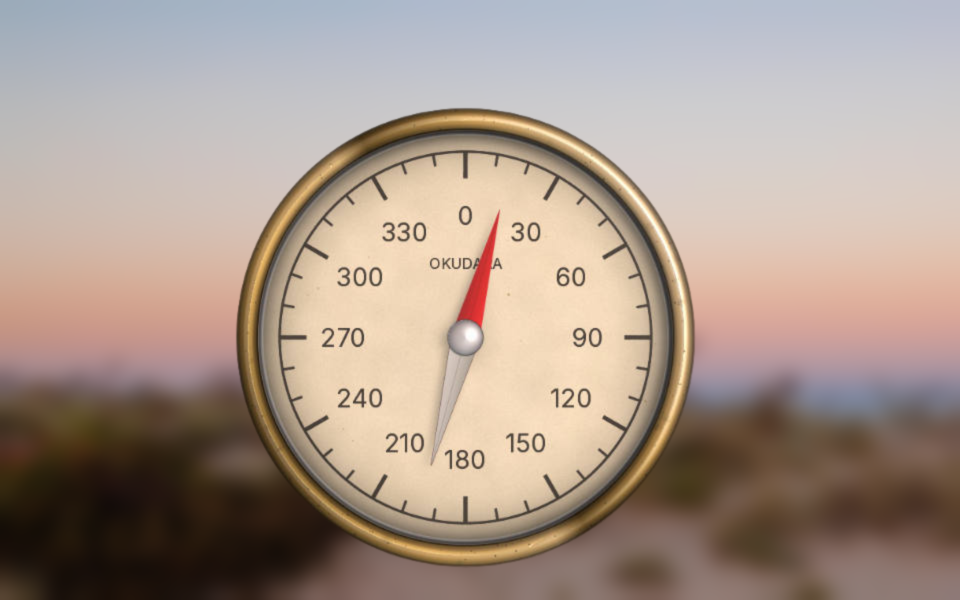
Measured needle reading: ° 15
